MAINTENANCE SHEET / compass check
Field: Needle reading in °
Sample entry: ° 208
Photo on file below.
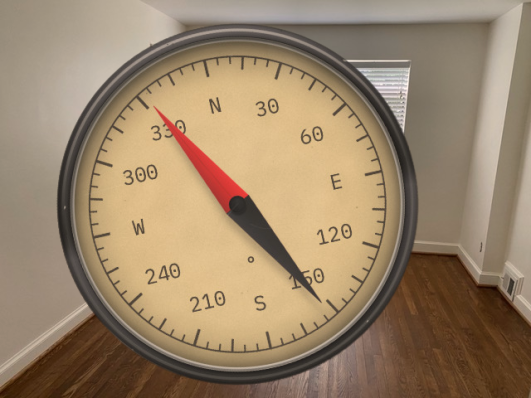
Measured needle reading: ° 332.5
